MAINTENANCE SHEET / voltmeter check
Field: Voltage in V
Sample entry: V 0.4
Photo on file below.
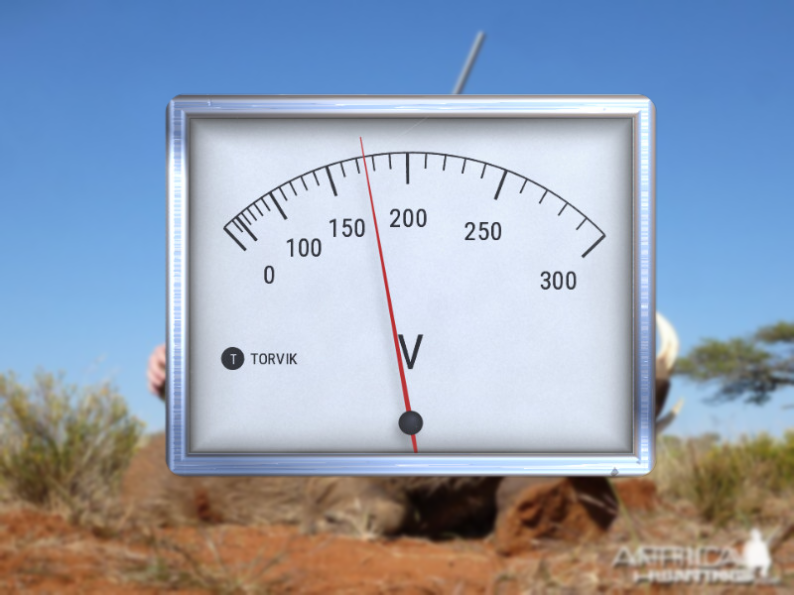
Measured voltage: V 175
